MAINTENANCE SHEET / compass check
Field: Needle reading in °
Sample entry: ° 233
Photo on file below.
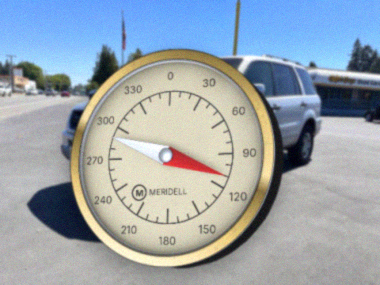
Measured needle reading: ° 110
